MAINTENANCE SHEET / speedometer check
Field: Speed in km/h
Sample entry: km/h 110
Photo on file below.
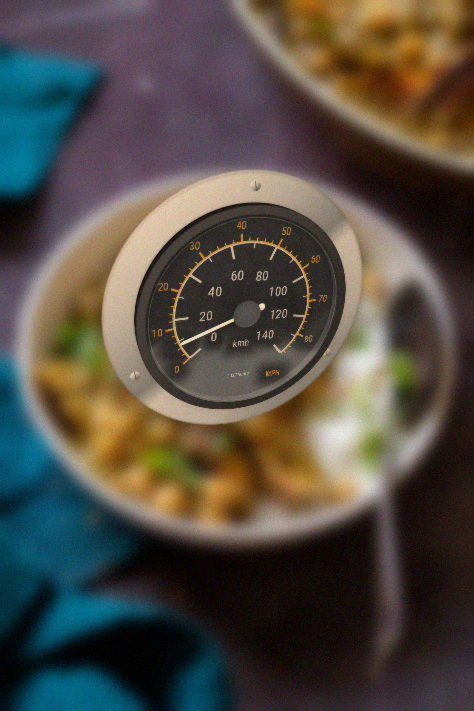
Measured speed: km/h 10
